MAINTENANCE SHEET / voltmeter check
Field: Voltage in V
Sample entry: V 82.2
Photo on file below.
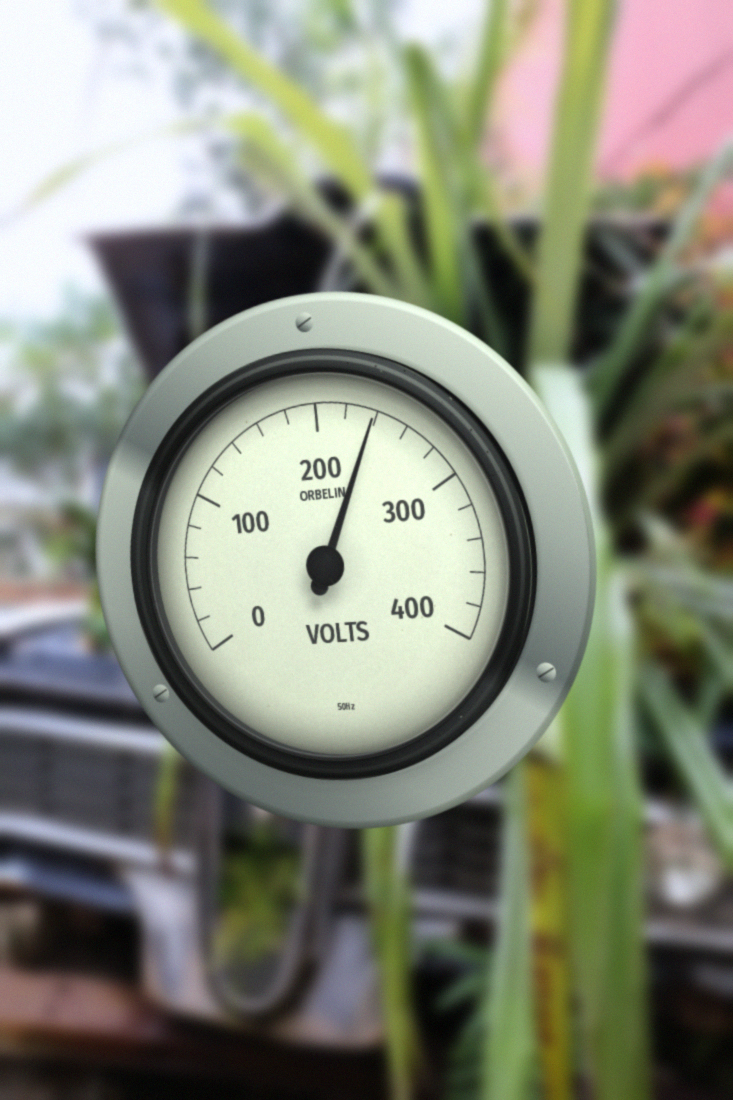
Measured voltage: V 240
